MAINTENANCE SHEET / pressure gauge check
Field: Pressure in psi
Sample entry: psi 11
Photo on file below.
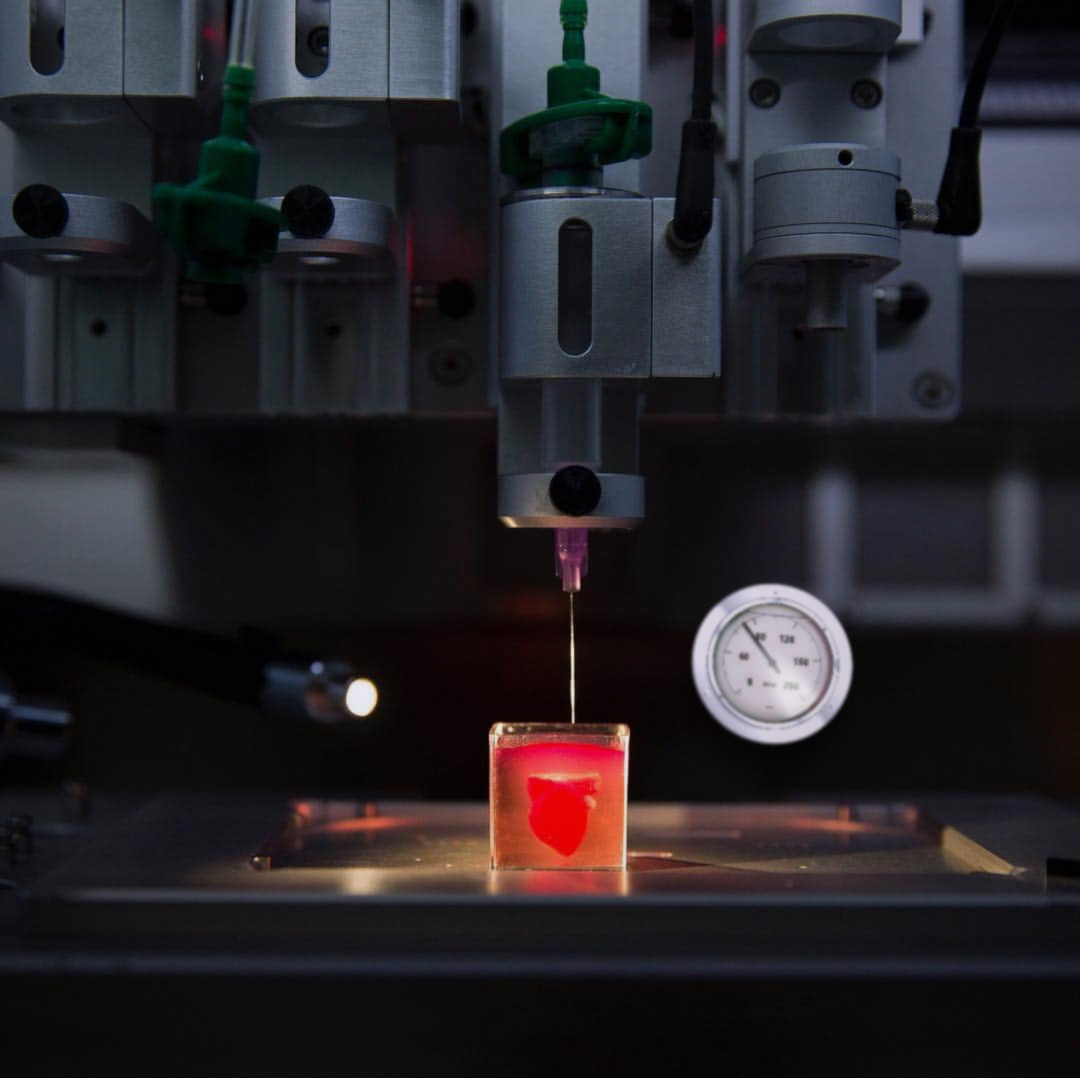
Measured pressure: psi 70
